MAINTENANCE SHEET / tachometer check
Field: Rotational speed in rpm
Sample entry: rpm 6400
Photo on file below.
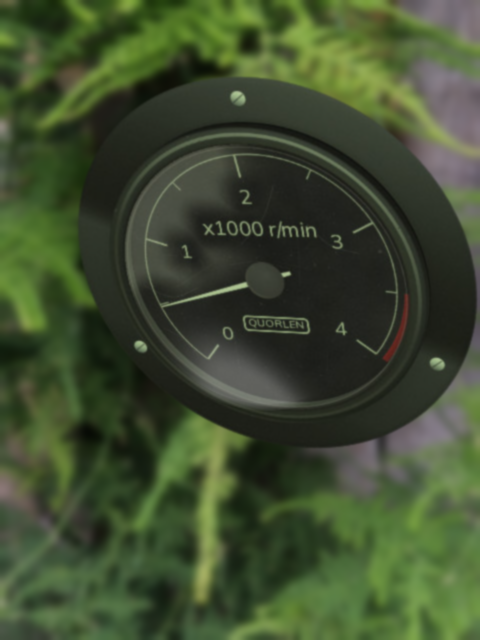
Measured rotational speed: rpm 500
